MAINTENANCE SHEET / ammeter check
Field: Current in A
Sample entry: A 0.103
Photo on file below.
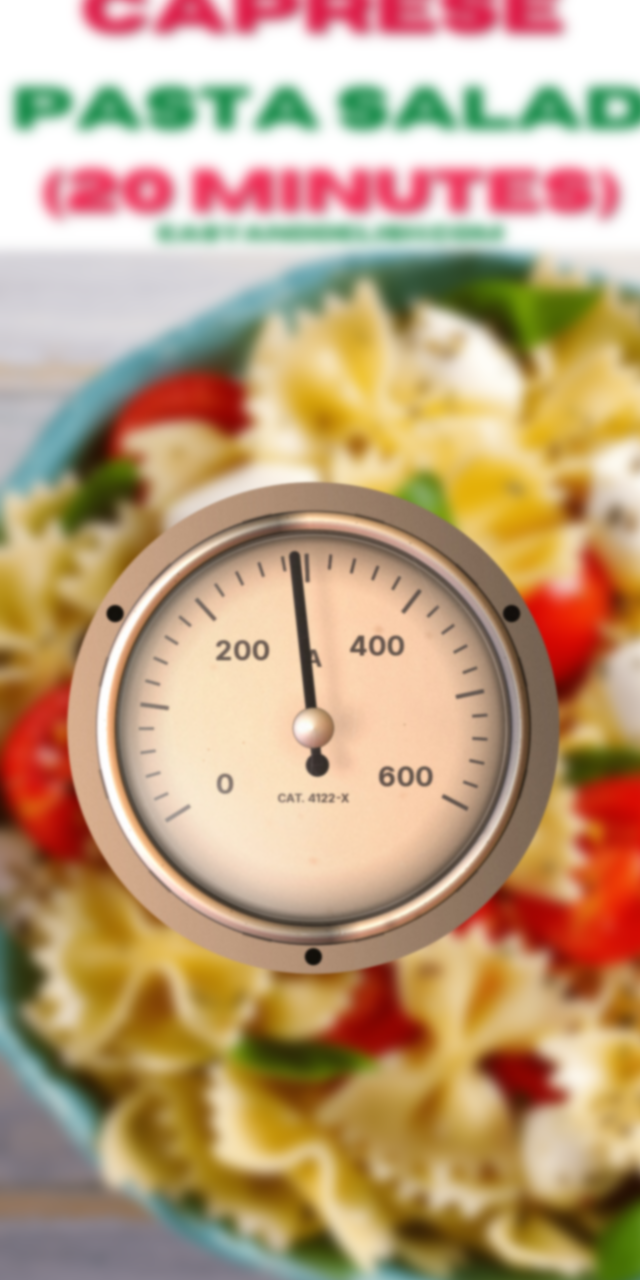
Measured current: A 290
